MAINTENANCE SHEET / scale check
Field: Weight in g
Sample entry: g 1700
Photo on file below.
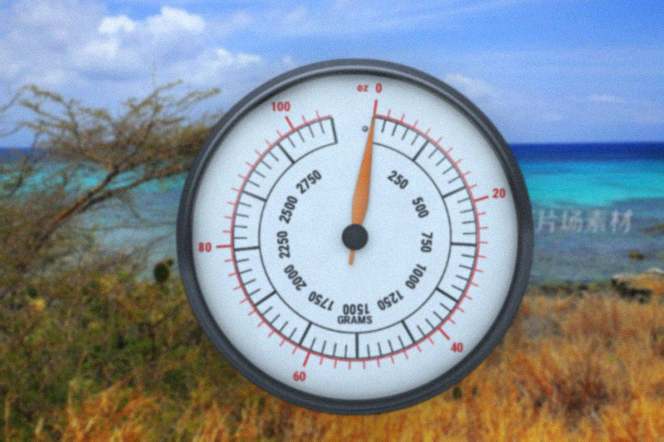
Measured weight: g 0
